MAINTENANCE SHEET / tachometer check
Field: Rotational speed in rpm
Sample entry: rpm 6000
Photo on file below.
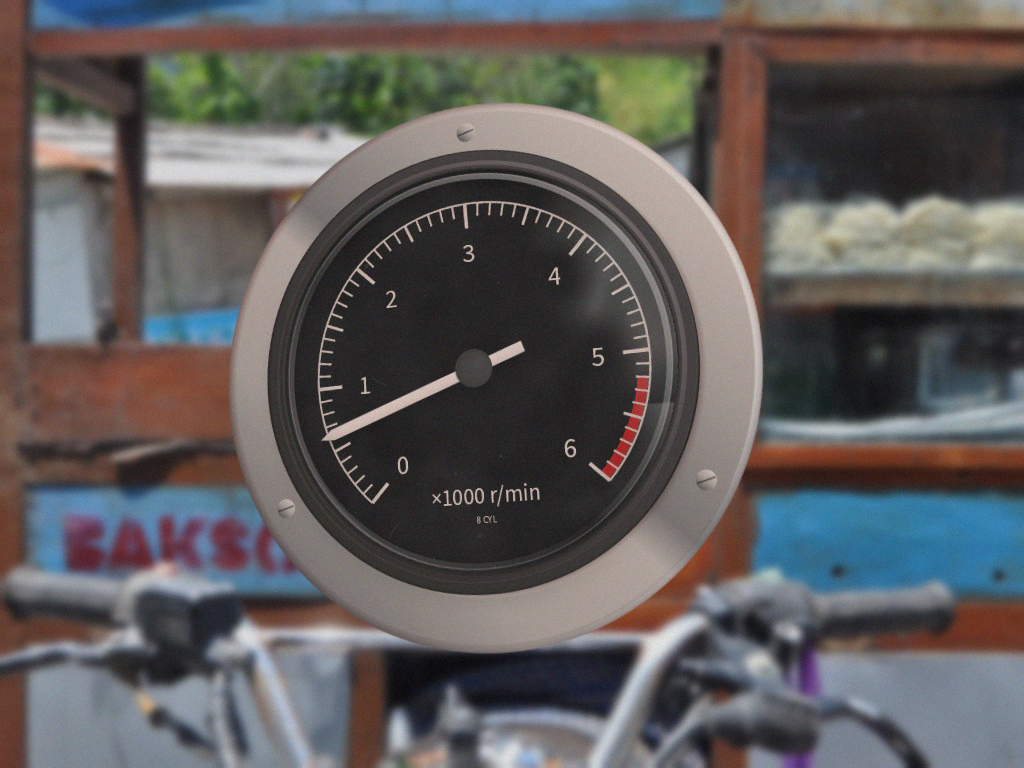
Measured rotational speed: rpm 600
